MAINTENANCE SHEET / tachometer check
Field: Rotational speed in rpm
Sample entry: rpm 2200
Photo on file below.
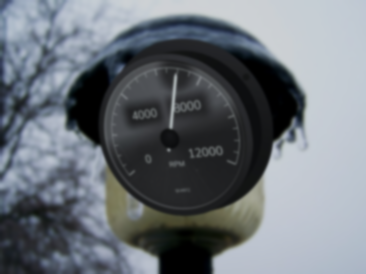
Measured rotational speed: rpm 7000
